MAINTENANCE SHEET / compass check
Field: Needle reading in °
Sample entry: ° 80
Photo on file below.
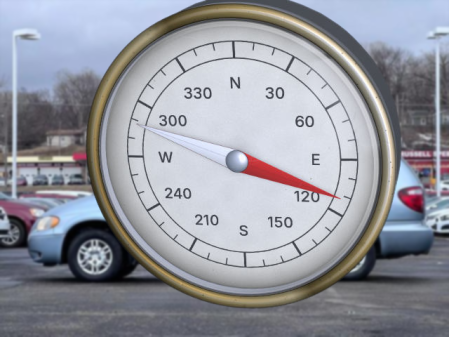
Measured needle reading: ° 110
